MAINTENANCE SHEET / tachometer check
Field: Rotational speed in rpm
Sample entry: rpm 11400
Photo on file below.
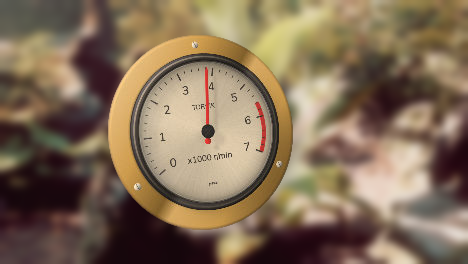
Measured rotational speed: rpm 3800
